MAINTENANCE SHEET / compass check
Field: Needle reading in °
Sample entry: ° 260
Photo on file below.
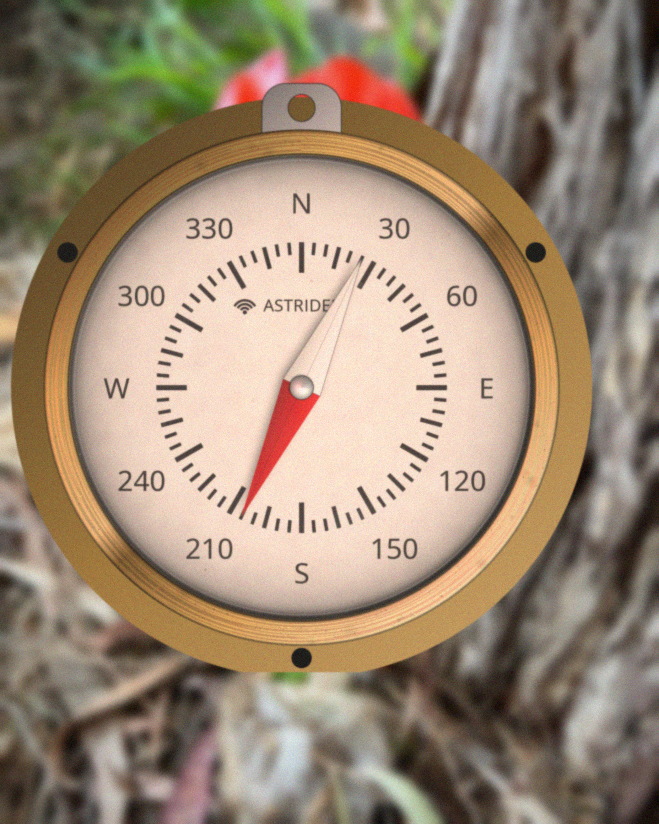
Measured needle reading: ° 205
